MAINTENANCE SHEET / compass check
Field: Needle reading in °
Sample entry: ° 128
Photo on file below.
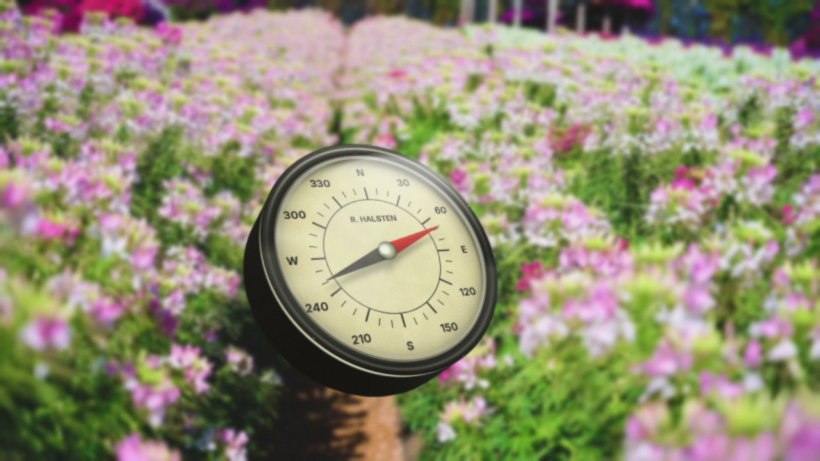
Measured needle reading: ° 70
